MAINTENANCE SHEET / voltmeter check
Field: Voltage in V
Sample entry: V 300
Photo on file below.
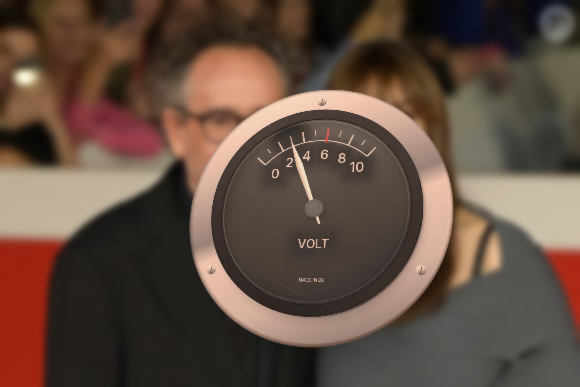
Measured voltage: V 3
